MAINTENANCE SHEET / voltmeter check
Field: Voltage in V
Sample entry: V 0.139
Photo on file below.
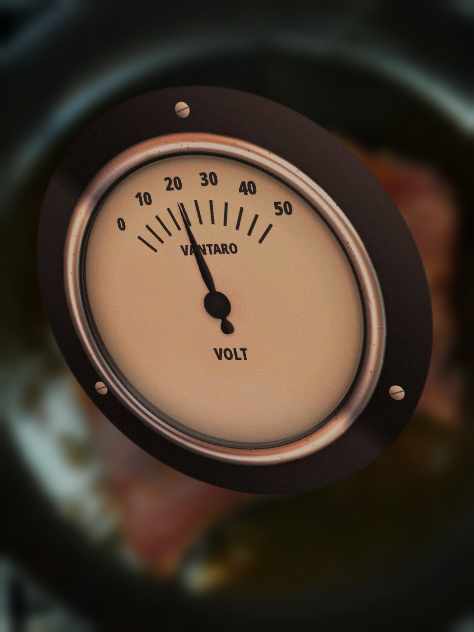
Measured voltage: V 20
